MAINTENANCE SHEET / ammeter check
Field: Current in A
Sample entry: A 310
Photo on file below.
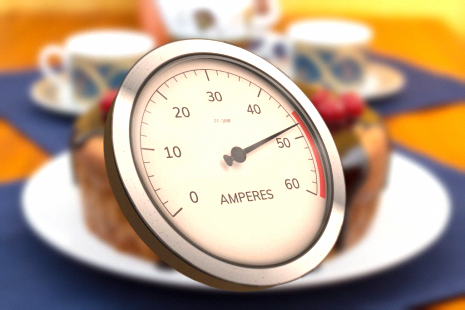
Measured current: A 48
